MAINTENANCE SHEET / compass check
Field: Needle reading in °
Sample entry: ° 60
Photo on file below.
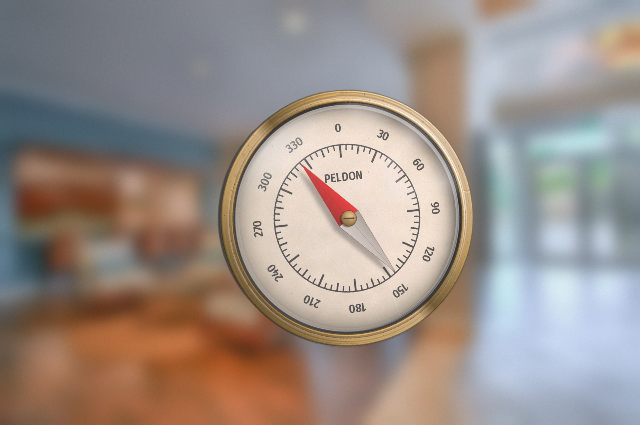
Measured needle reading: ° 325
